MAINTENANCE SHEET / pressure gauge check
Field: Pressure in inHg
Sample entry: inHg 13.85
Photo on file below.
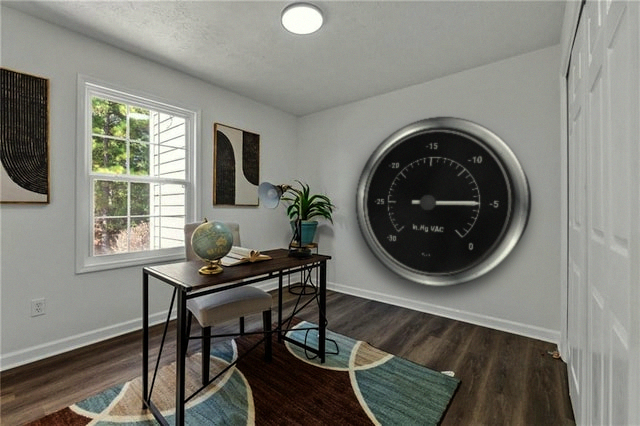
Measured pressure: inHg -5
